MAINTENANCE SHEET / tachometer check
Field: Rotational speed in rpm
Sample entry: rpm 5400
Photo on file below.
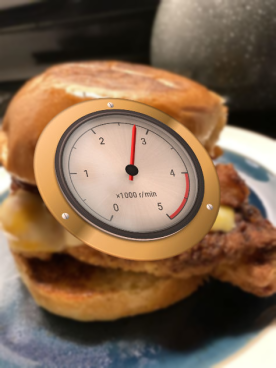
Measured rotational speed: rpm 2750
